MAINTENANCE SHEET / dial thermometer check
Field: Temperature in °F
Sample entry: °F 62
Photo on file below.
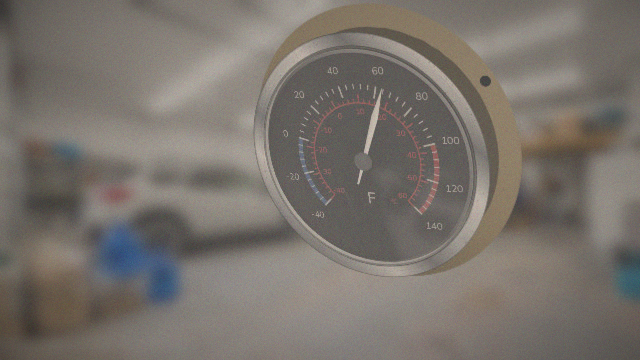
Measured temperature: °F 64
